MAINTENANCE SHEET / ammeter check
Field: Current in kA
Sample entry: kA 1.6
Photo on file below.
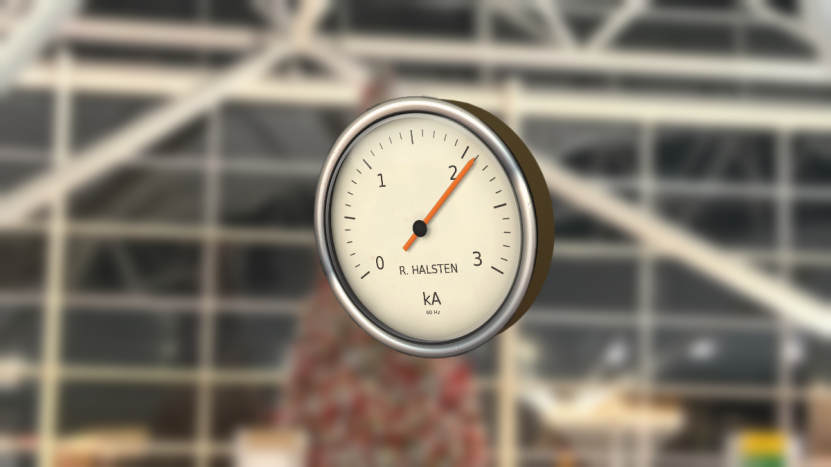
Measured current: kA 2.1
